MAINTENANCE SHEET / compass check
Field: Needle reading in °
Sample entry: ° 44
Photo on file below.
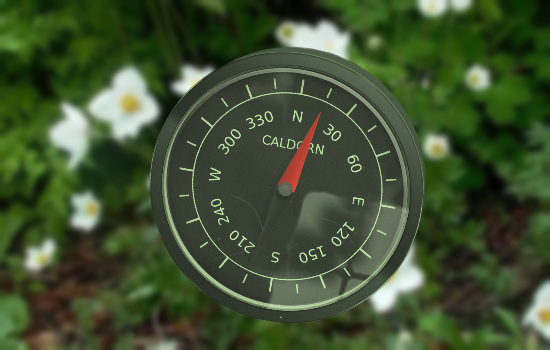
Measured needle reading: ° 15
